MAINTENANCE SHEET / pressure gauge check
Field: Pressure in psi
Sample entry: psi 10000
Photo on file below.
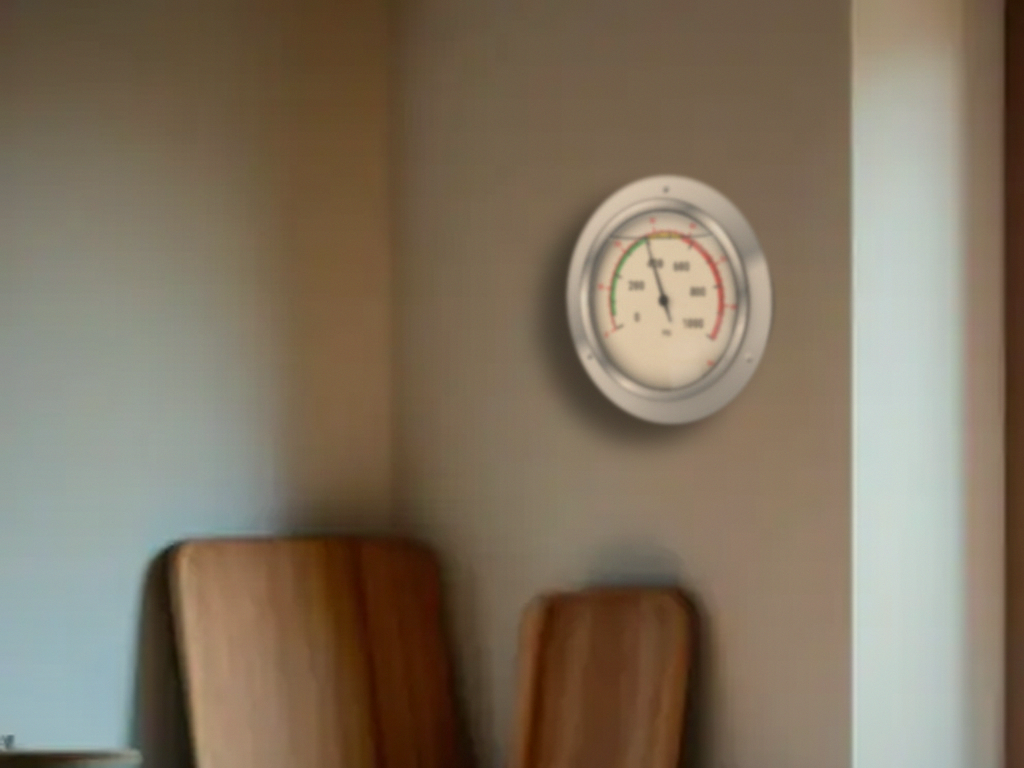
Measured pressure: psi 400
